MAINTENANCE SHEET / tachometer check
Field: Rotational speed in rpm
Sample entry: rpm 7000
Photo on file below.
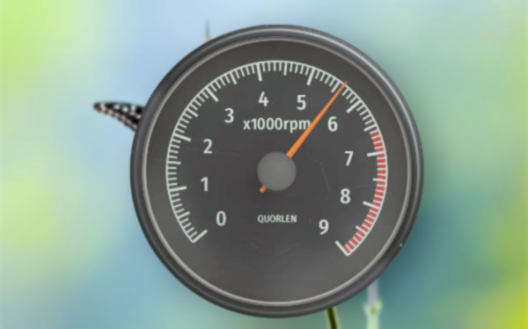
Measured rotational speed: rpm 5600
